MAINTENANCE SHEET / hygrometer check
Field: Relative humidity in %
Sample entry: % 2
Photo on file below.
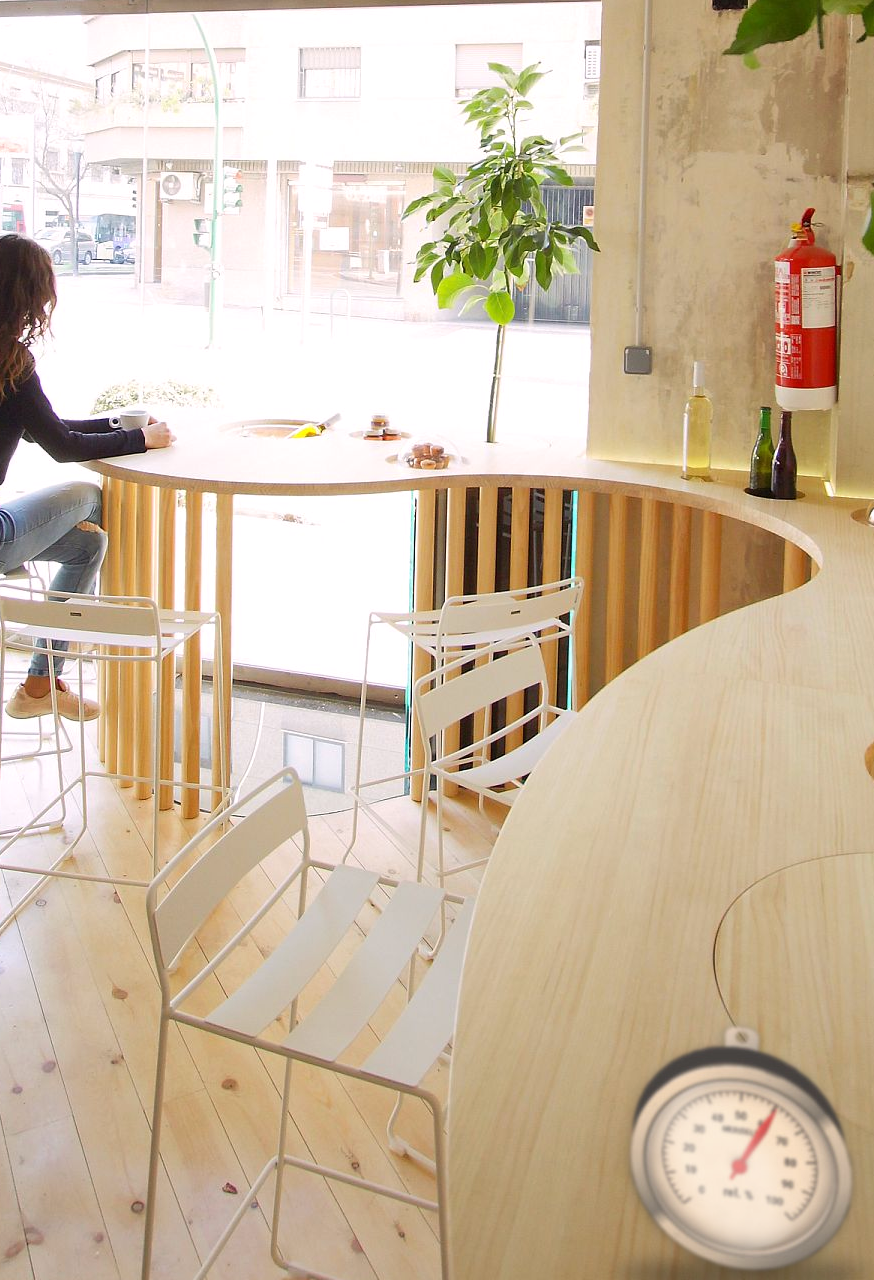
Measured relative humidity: % 60
